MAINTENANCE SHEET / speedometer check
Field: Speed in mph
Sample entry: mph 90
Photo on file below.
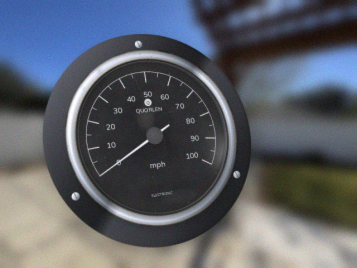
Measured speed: mph 0
